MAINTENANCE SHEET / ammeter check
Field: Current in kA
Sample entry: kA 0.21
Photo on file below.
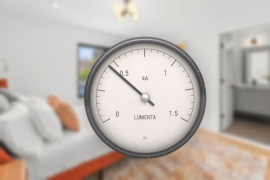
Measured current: kA 0.45
